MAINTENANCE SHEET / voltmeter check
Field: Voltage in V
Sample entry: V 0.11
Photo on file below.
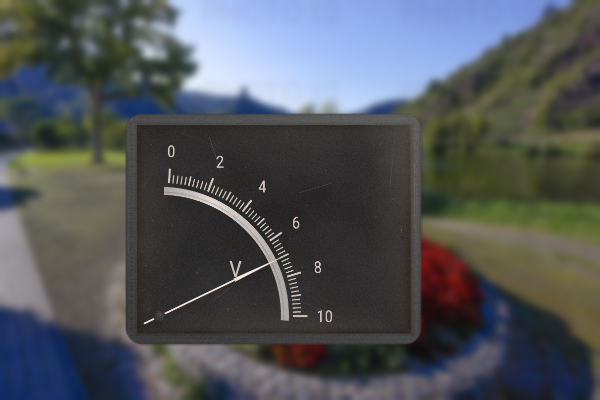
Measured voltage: V 7
